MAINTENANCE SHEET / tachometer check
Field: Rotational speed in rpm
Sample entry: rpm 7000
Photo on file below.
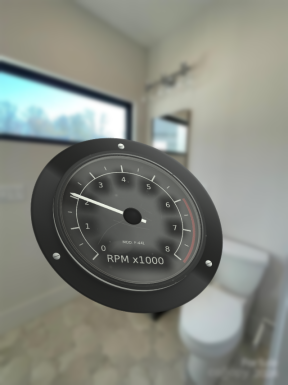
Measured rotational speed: rpm 2000
